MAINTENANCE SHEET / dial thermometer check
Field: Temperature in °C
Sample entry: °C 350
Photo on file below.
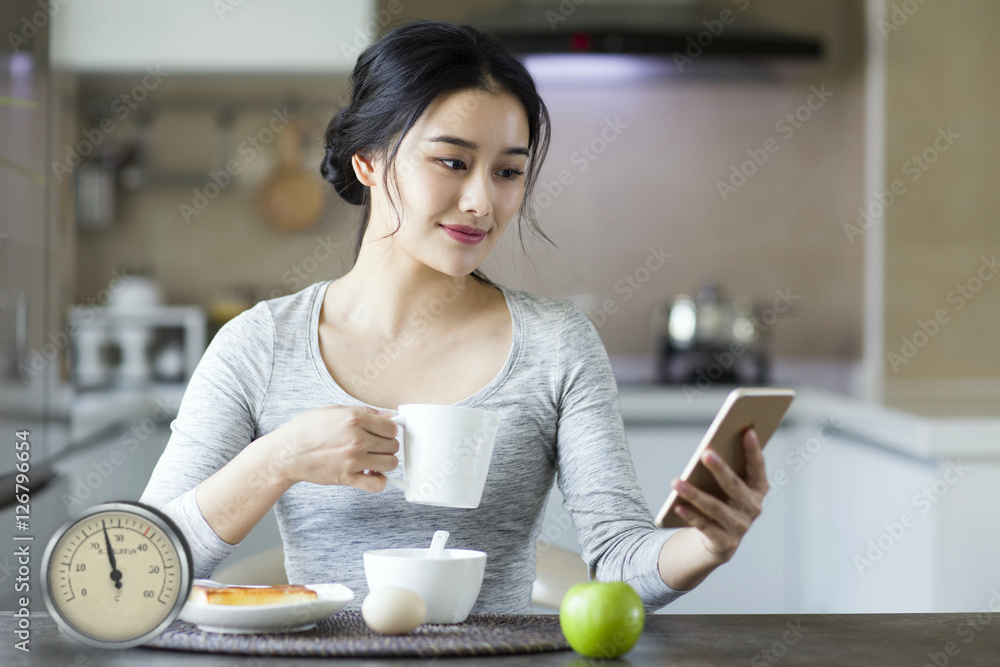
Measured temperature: °C 26
